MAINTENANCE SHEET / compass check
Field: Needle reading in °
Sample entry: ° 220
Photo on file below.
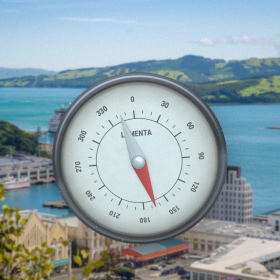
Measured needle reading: ° 165
